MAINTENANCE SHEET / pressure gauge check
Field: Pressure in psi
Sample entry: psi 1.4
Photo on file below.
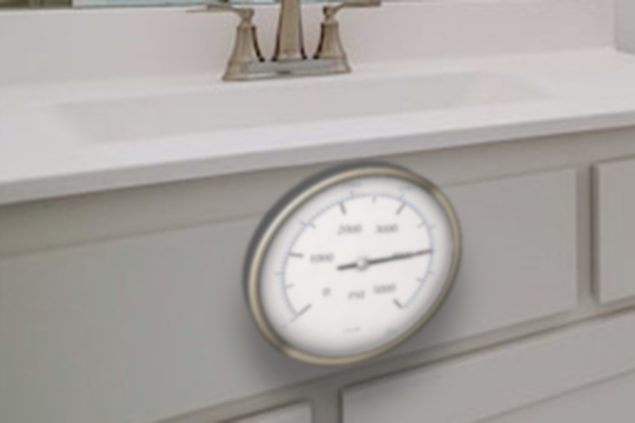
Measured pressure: psi 4000
